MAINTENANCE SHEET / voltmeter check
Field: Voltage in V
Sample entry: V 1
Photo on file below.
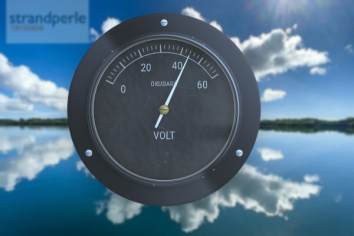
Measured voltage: V 44
